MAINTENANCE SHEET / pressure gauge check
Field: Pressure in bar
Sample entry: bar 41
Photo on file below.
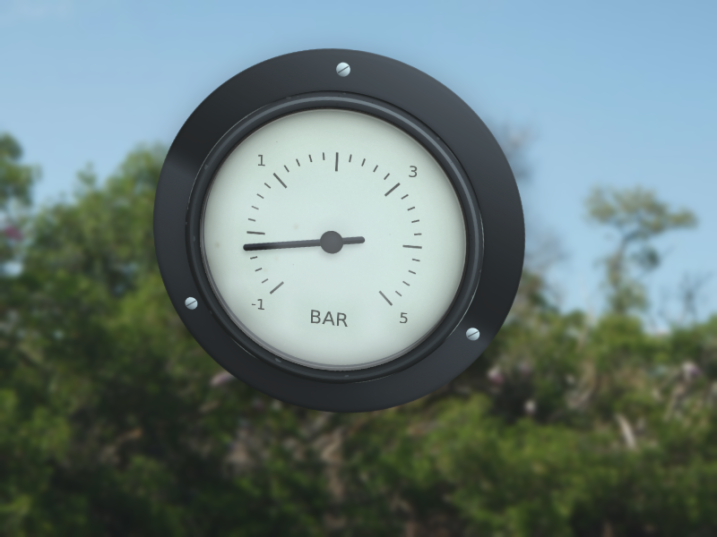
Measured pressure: bar -0.2
